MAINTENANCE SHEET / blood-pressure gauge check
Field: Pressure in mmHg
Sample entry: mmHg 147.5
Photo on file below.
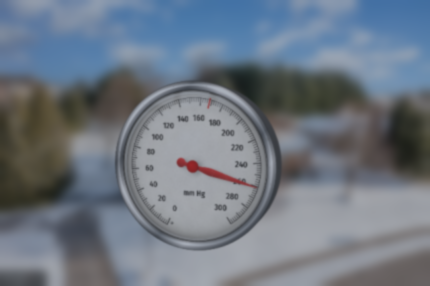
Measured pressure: mmHg 260
